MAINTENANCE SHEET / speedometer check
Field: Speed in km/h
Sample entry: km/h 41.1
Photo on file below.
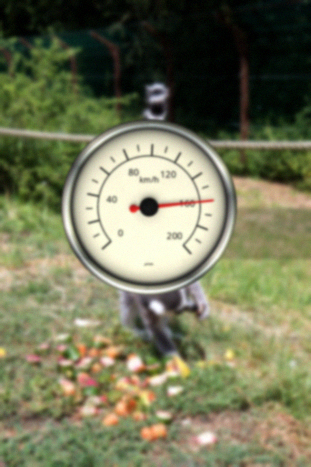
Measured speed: km/h 160
